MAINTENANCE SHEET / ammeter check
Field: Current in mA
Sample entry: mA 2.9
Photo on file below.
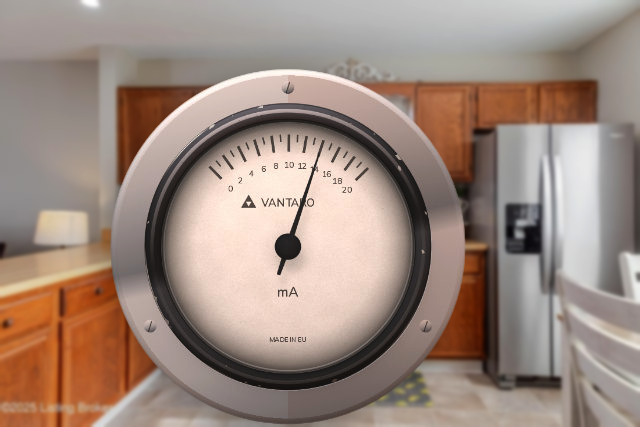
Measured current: mA 14
